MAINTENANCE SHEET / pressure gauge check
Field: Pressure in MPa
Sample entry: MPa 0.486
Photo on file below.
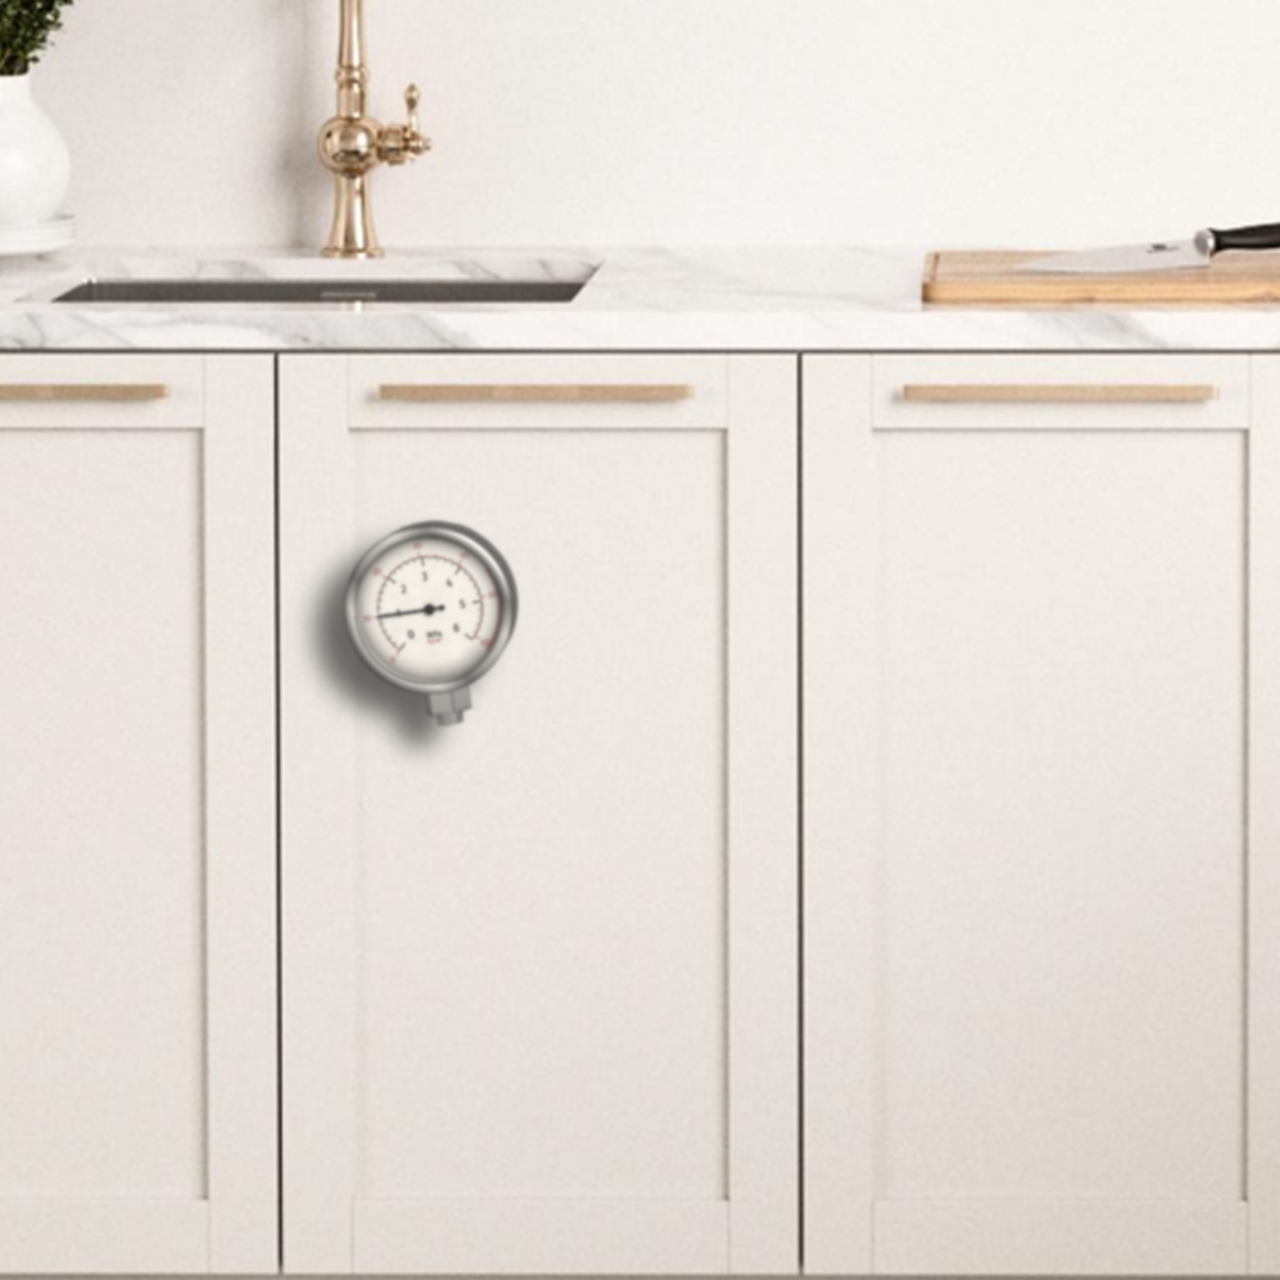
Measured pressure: MPa 1
